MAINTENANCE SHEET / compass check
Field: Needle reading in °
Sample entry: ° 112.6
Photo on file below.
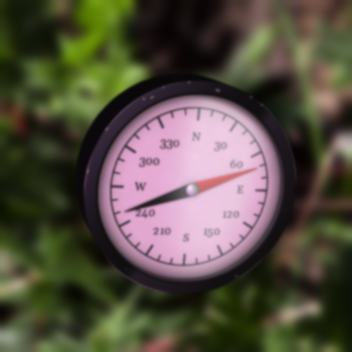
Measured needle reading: ° 70
